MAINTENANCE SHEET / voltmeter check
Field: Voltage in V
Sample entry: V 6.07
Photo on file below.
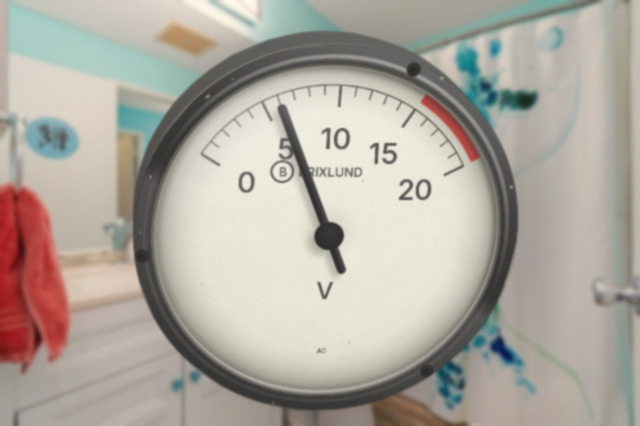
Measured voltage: V 6
